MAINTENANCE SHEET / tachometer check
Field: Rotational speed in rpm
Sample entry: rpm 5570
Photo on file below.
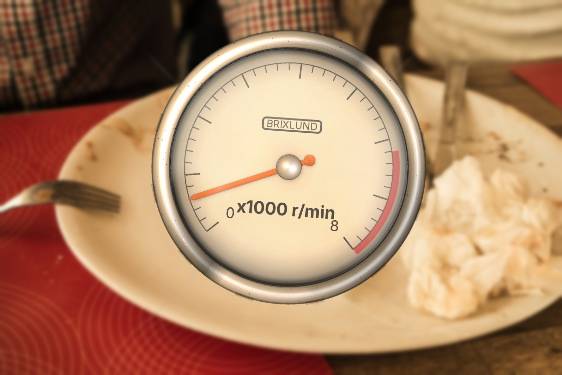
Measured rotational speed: rpm 600
